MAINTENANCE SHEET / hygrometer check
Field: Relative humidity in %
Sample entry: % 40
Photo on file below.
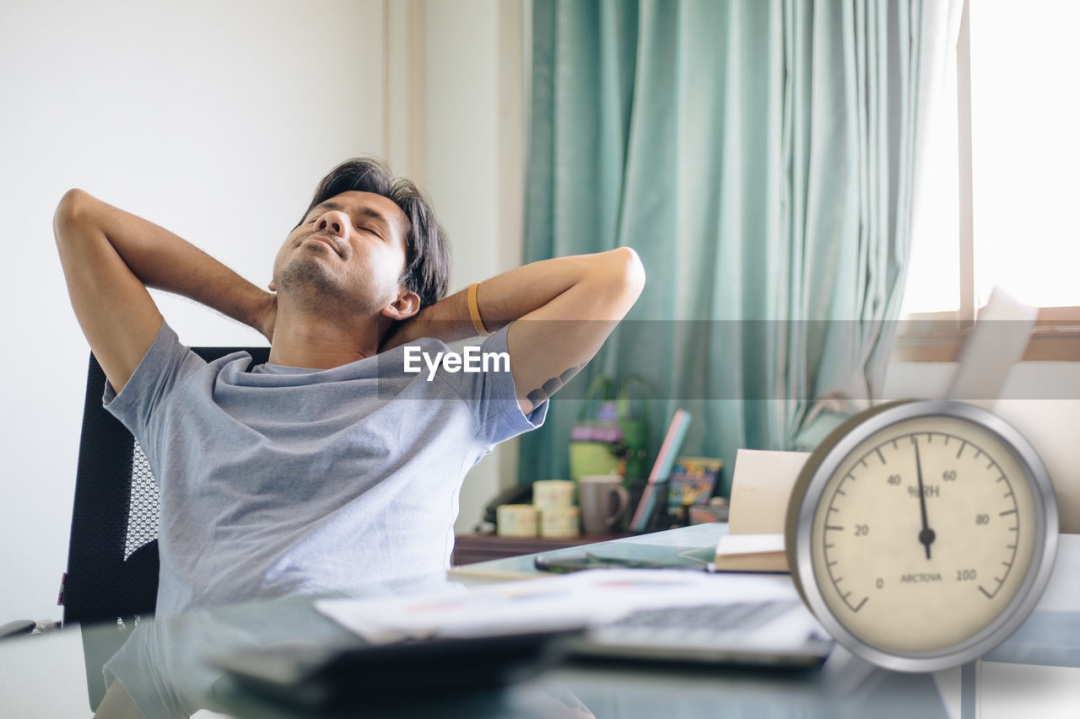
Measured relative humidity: % 48
